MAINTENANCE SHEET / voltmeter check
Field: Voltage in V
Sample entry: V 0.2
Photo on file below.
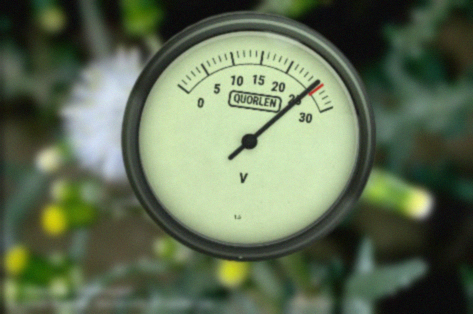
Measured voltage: V 25
